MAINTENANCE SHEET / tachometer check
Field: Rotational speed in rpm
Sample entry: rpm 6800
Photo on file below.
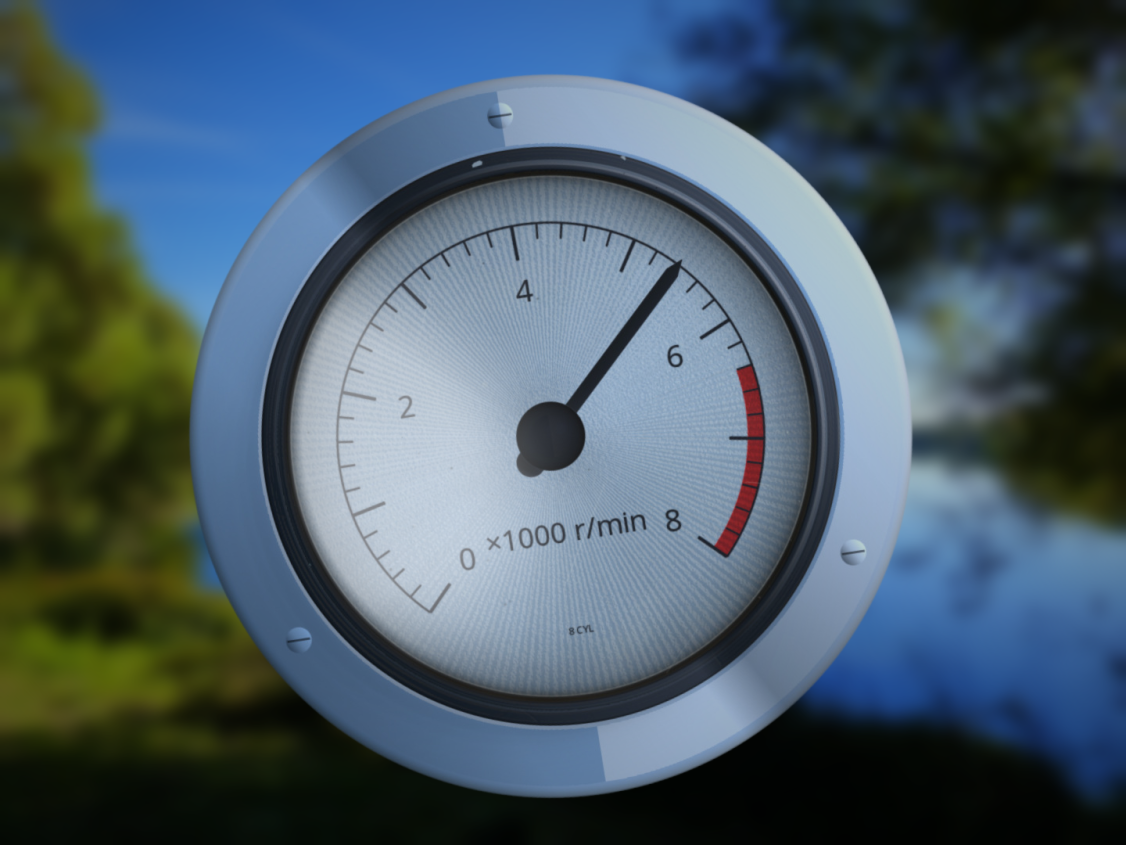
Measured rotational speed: rpm 5400
